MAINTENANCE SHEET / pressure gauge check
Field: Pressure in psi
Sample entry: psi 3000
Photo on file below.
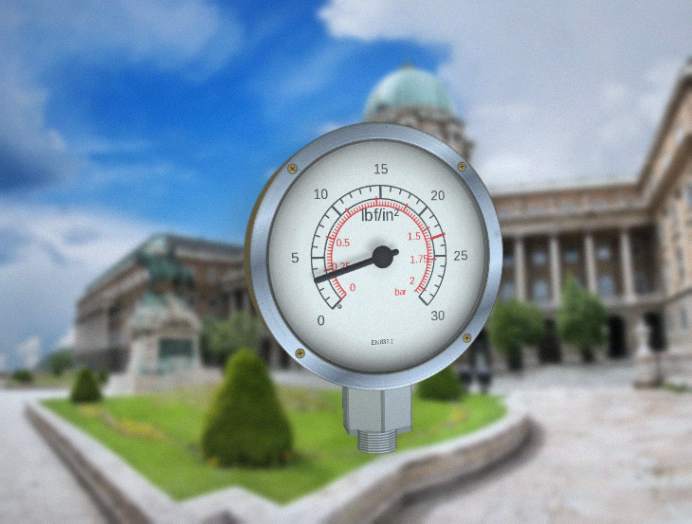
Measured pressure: psi 3
